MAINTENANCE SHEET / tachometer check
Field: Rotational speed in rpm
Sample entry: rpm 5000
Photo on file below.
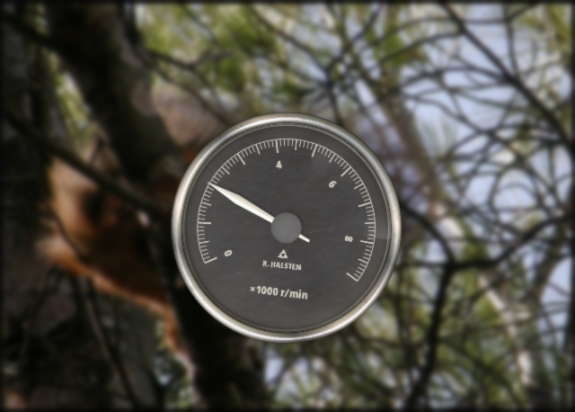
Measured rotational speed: rpm 2000
